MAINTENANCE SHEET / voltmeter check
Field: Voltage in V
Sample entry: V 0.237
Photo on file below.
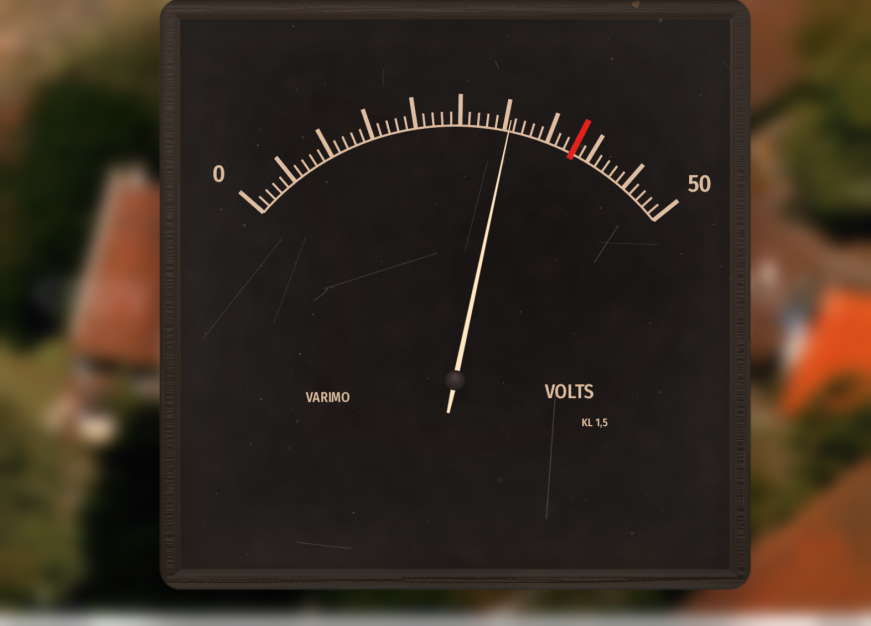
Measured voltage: V 30.5
